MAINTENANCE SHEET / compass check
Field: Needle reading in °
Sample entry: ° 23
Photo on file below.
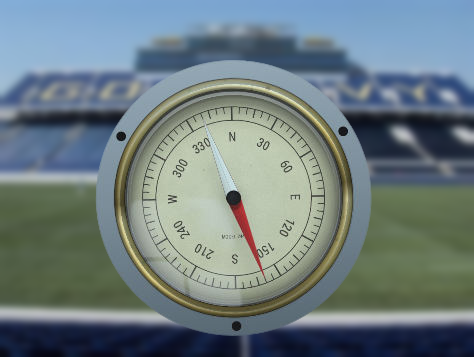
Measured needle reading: ° 160
